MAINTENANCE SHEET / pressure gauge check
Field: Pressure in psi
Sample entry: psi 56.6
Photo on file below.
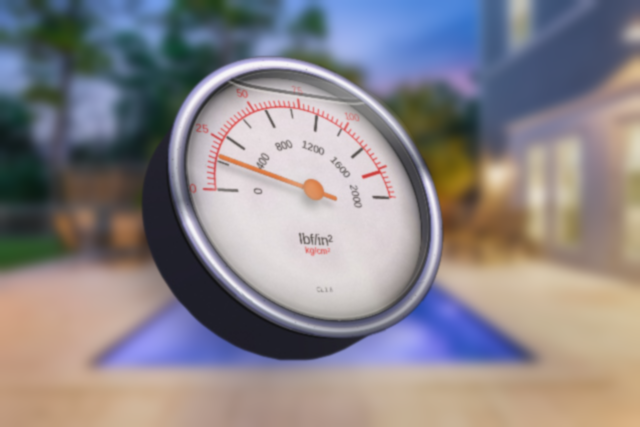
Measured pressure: psi 200
